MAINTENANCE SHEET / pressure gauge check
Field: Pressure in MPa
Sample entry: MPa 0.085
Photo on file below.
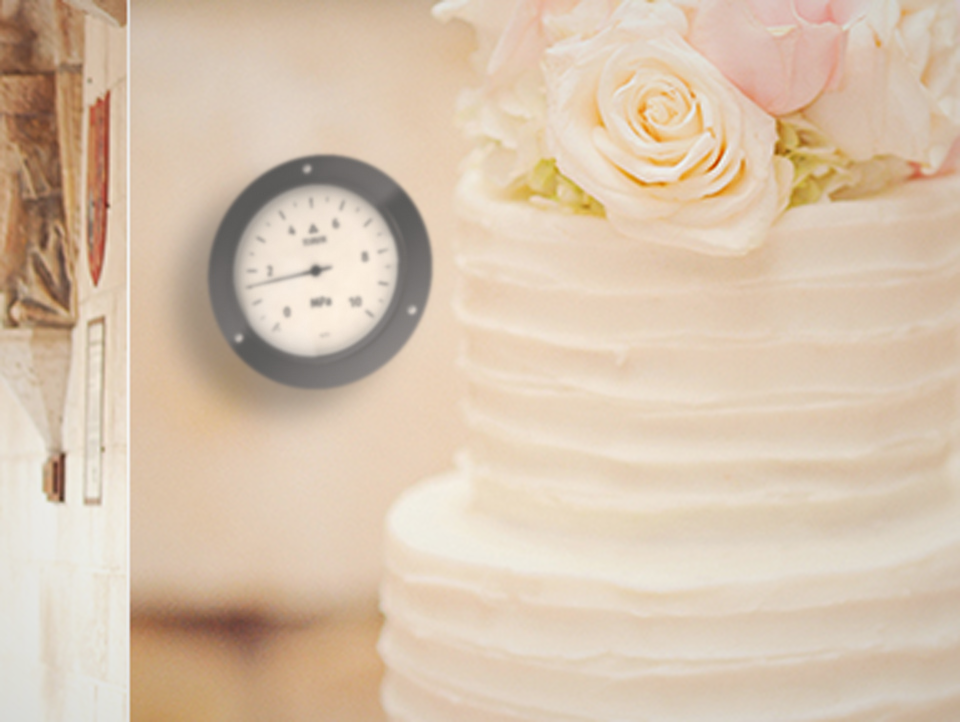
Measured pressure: MPa 1.5
